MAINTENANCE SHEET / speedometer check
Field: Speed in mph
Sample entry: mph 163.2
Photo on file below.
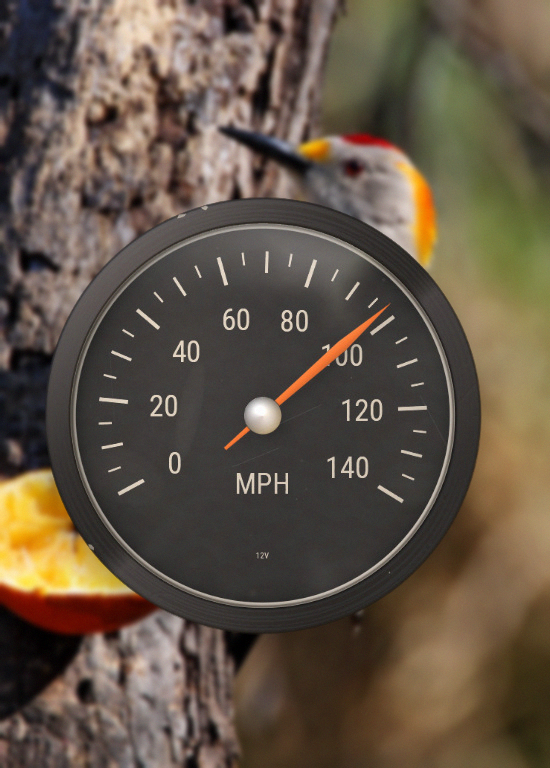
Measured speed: mph 97.5
